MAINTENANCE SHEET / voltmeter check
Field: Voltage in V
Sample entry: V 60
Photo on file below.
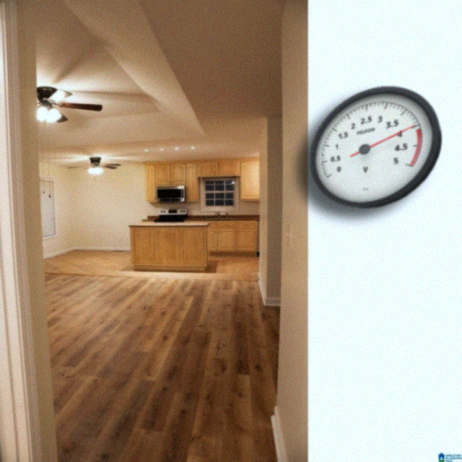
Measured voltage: V 4
